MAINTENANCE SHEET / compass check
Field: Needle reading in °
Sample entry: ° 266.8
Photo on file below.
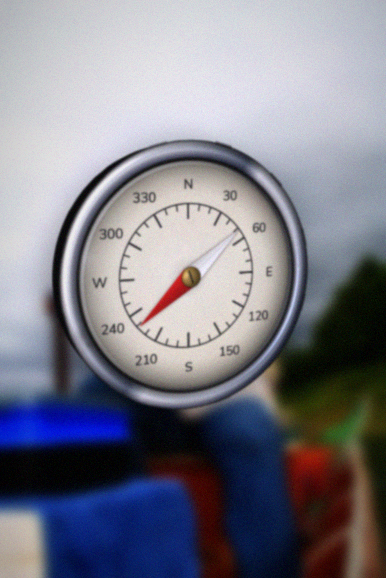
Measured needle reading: ° 230
